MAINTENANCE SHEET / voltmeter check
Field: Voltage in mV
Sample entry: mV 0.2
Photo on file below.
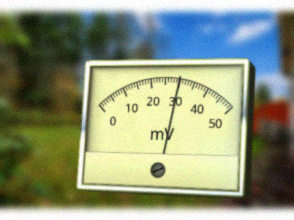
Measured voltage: mV 30
